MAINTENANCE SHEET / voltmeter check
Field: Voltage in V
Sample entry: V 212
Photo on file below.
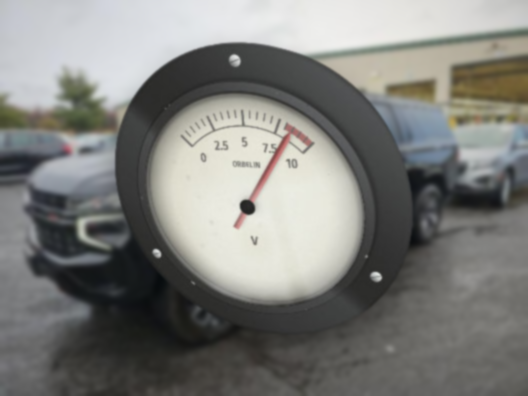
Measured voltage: V 8.5
